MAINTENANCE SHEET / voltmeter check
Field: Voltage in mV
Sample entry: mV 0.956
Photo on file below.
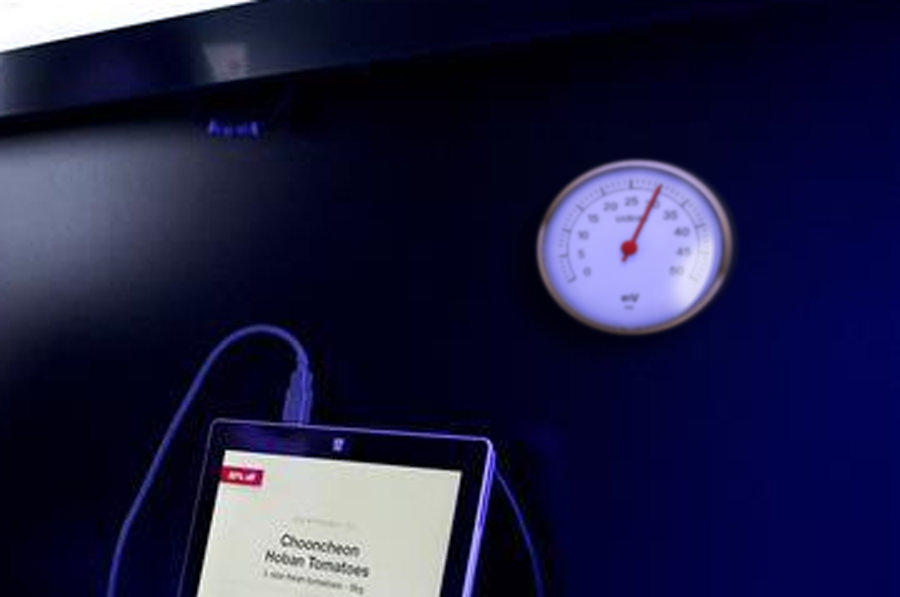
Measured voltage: mV 30
